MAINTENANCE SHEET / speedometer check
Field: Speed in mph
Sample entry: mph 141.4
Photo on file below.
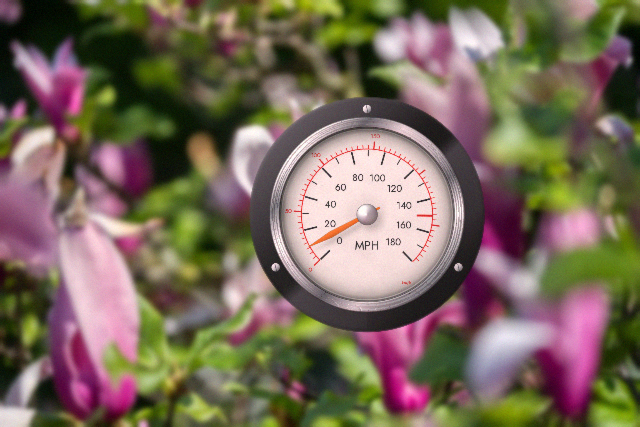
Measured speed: mph 10
